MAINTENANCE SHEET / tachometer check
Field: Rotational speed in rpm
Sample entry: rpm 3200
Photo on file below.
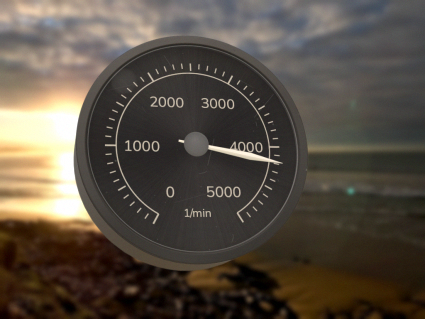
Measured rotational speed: rpm 4200
